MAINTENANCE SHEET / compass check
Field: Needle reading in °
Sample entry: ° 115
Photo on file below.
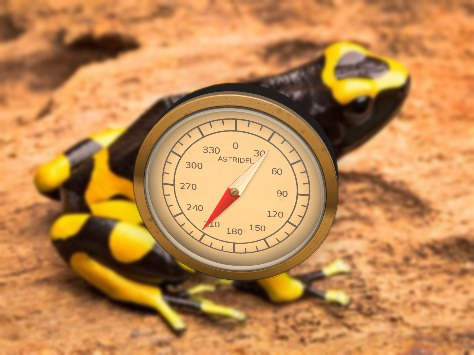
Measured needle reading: ° 215
